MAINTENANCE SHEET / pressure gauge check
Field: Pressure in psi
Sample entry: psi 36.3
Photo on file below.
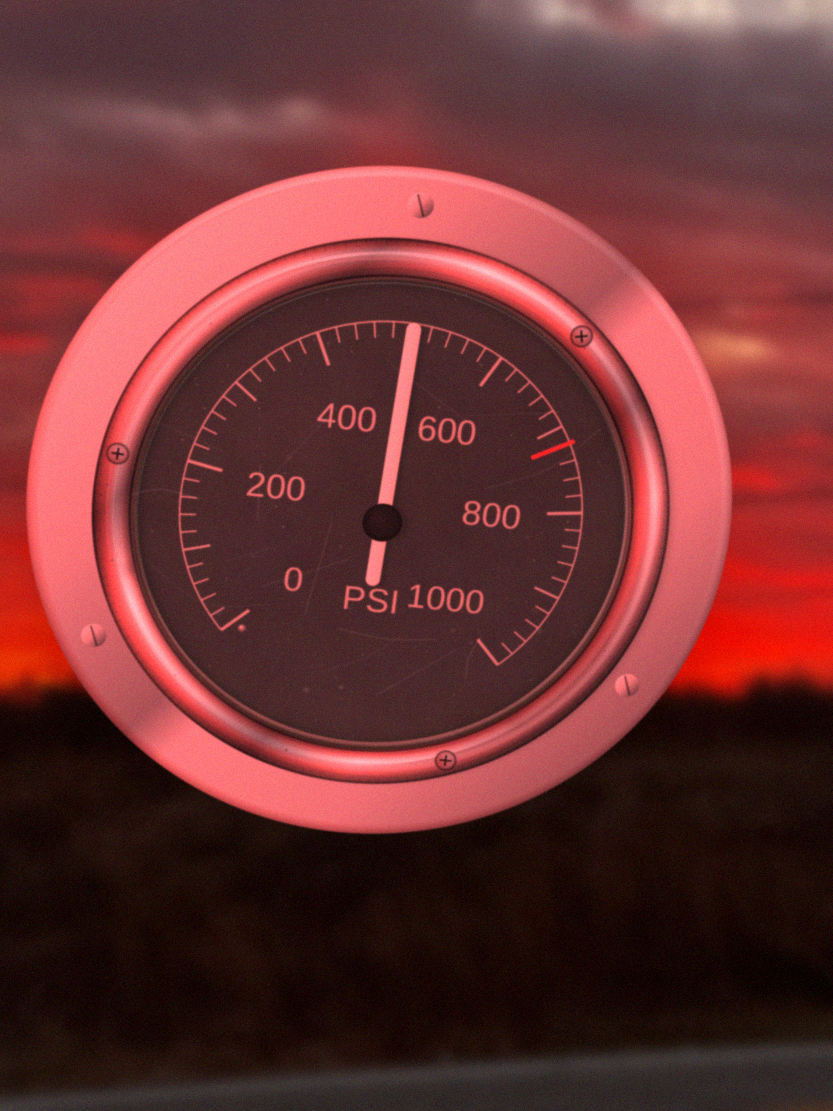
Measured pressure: psi 500
